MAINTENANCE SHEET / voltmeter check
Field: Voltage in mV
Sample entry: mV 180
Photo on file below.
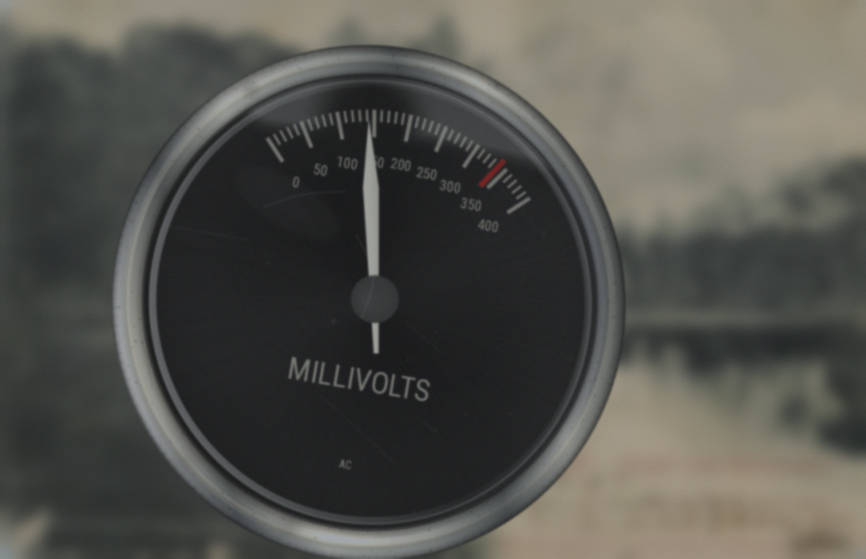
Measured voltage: mV 140
